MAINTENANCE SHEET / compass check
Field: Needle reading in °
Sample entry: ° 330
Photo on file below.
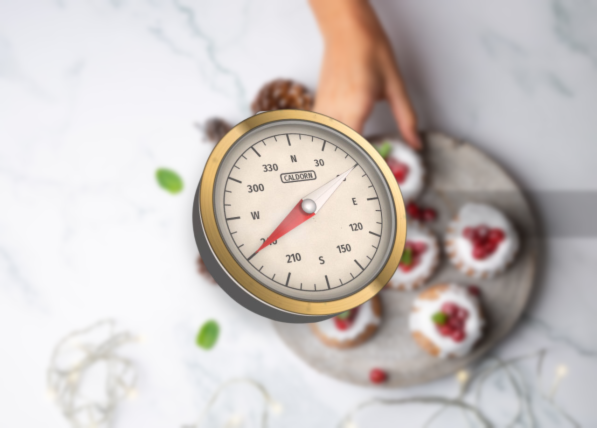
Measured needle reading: ° 240
